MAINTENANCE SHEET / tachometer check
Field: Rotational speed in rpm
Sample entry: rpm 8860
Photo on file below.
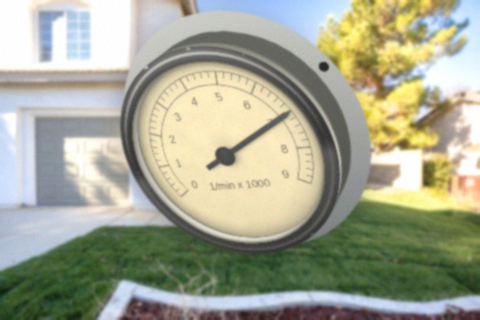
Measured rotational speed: rpm 7000
